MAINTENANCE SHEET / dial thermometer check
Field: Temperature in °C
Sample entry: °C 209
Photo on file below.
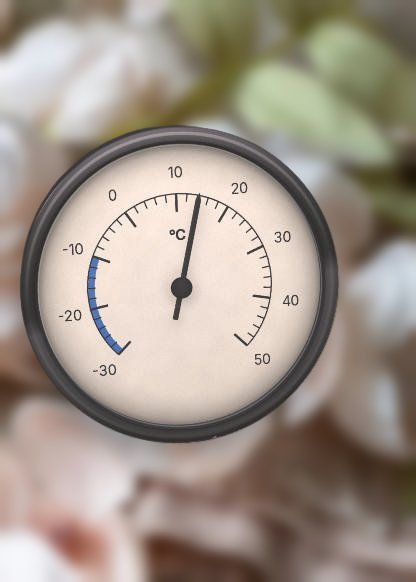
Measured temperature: °C 14
